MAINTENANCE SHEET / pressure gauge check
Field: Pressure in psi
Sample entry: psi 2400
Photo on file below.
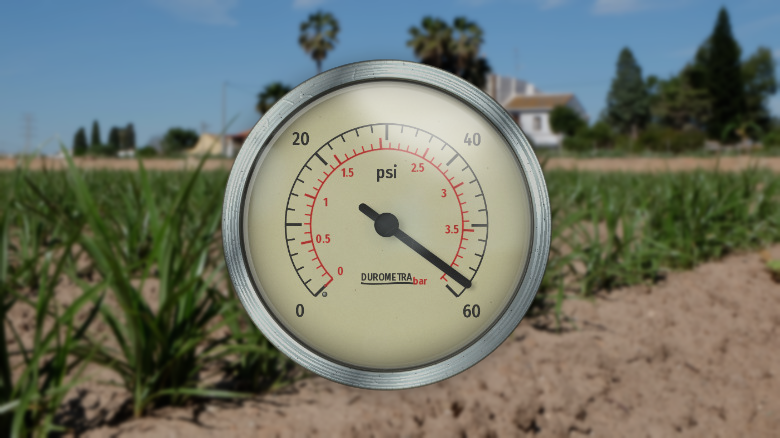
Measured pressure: psi 58
